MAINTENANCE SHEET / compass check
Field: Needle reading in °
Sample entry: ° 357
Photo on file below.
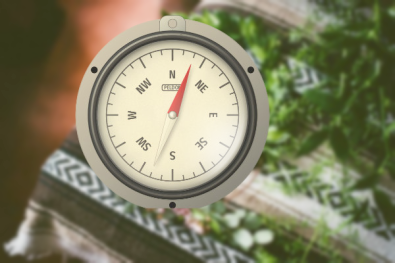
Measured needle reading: ° 20
